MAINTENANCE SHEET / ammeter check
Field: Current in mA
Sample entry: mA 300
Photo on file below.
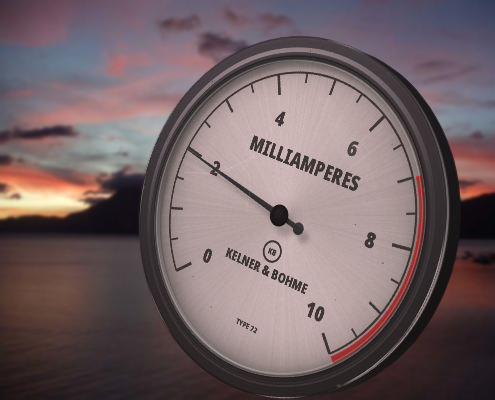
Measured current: mA 2
